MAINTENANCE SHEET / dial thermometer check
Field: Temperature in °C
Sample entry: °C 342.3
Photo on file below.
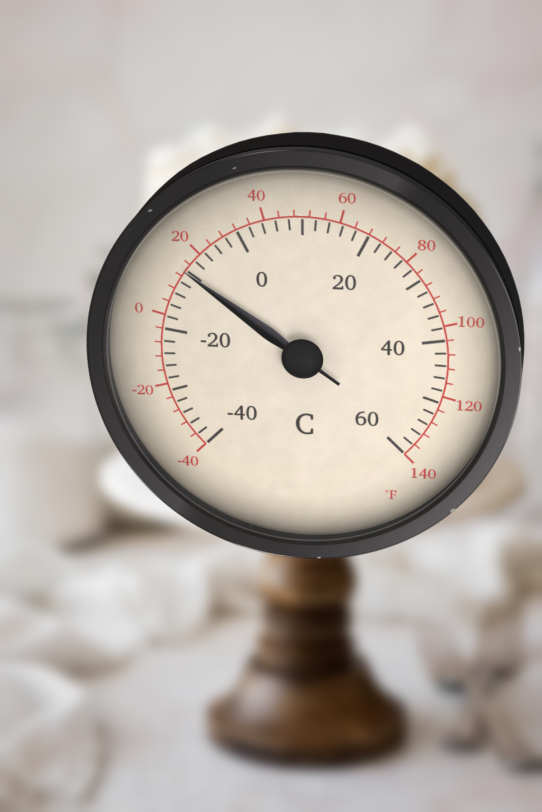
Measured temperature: °C -10
